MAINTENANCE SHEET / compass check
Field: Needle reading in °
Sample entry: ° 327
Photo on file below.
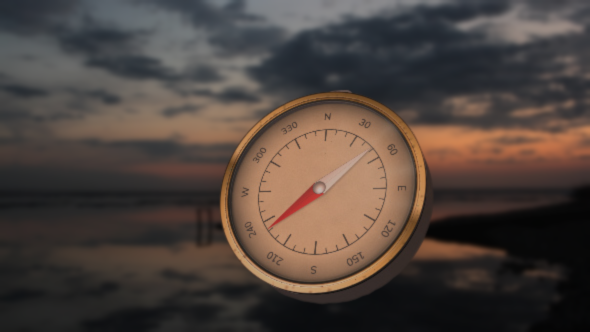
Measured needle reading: ° 230
